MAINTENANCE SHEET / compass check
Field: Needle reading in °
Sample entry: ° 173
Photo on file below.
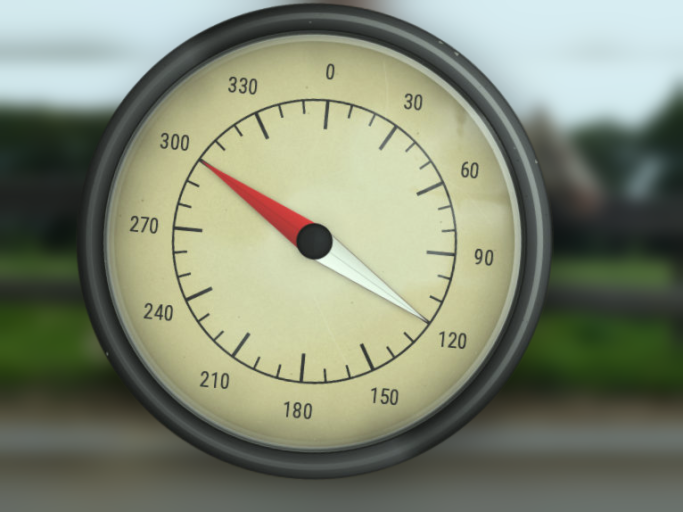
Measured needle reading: ° 300
